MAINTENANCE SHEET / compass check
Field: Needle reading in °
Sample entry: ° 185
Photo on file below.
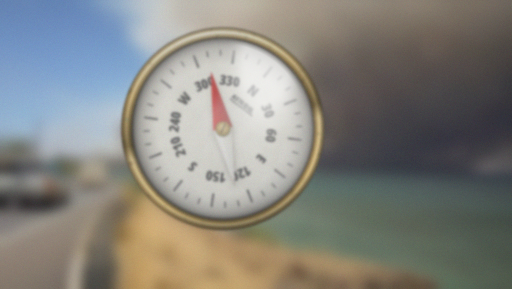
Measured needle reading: ° 310
